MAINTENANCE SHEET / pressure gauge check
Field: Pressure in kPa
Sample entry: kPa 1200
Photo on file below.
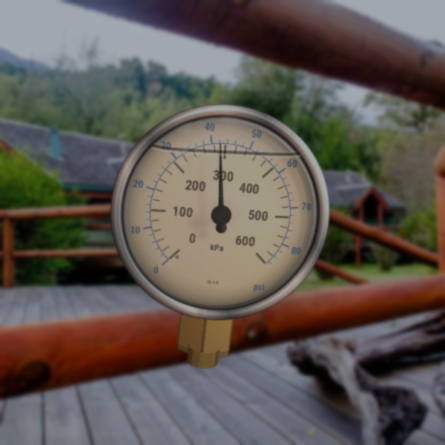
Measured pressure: kPa 290
